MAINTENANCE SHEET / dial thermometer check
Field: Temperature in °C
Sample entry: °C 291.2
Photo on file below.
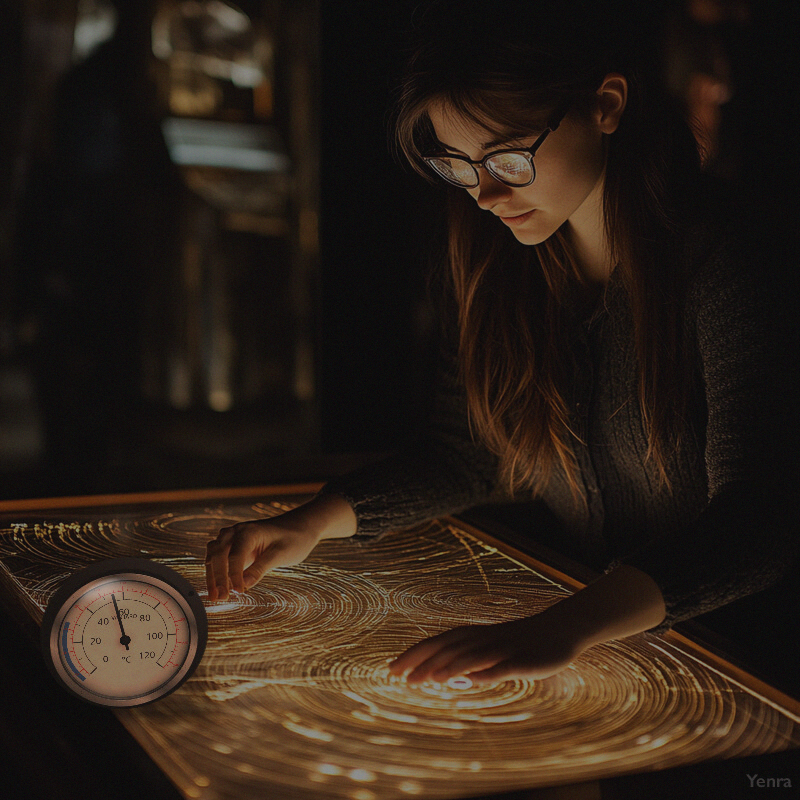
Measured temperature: °C 55
